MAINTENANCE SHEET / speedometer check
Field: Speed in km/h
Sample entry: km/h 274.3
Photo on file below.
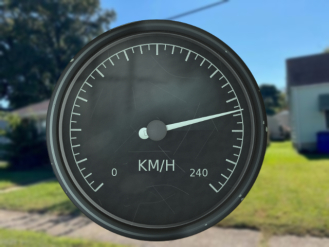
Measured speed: km/h 187.5
